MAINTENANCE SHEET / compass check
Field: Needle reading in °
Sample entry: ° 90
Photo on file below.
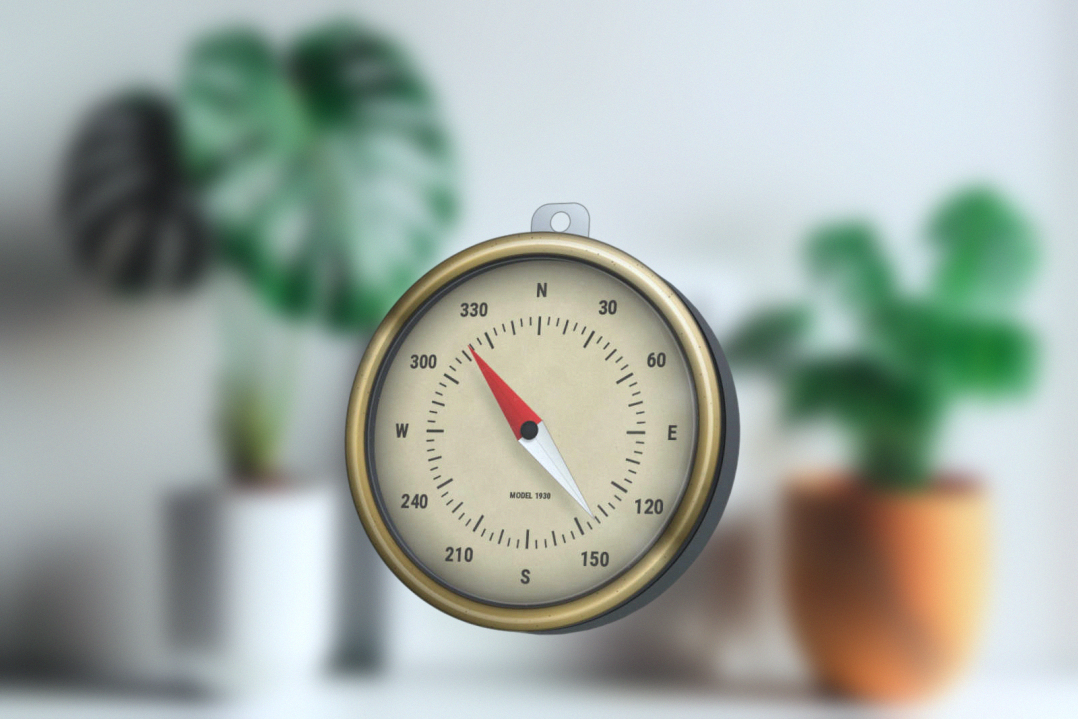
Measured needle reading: ° 320
